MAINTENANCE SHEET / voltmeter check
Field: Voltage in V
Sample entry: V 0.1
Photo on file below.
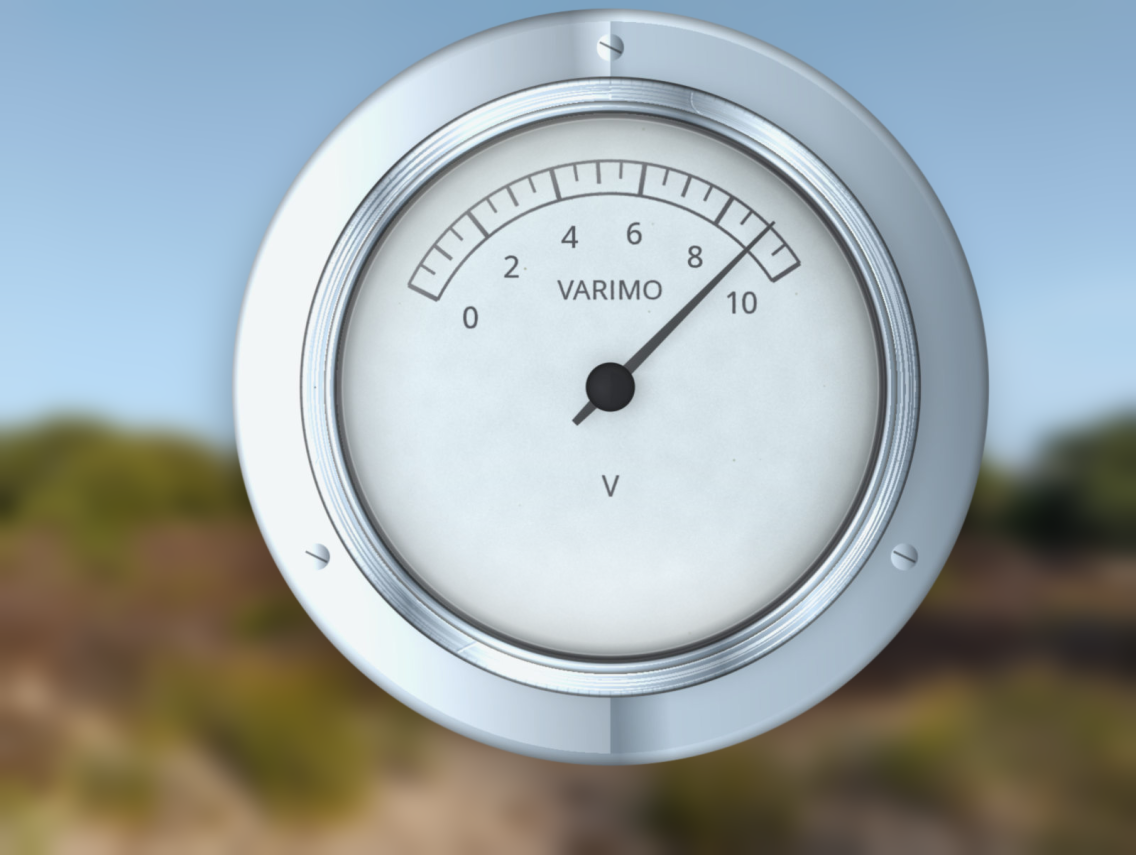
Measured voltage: V 9
